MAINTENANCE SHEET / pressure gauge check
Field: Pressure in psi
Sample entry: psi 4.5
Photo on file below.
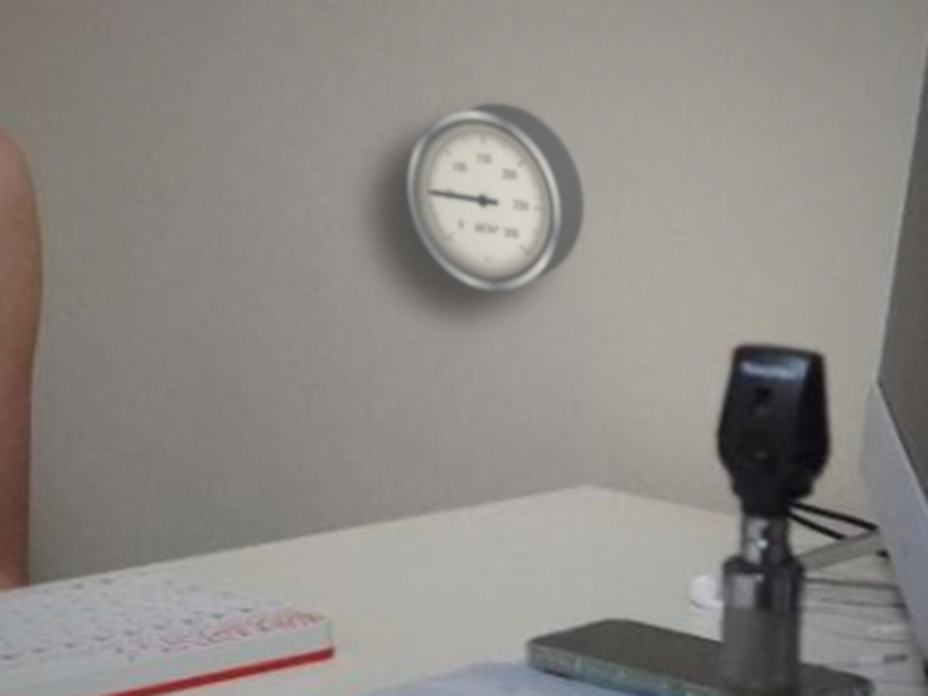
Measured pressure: psi 50
